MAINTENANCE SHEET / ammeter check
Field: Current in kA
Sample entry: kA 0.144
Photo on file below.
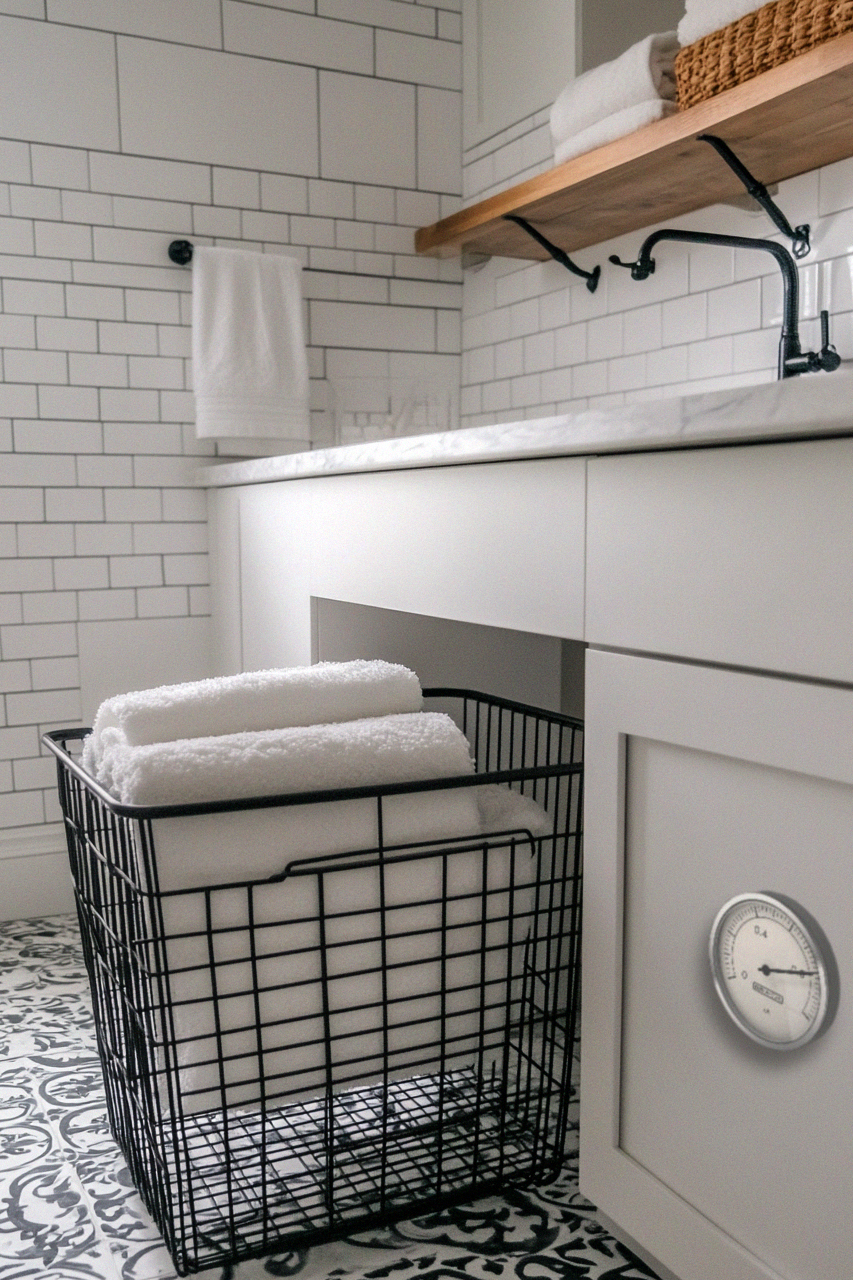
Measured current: kA 0.8
